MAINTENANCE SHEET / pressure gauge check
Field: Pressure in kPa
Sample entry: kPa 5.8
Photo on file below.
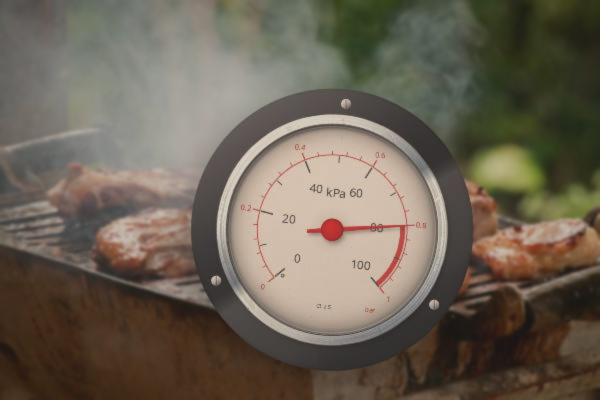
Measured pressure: kPa 80
